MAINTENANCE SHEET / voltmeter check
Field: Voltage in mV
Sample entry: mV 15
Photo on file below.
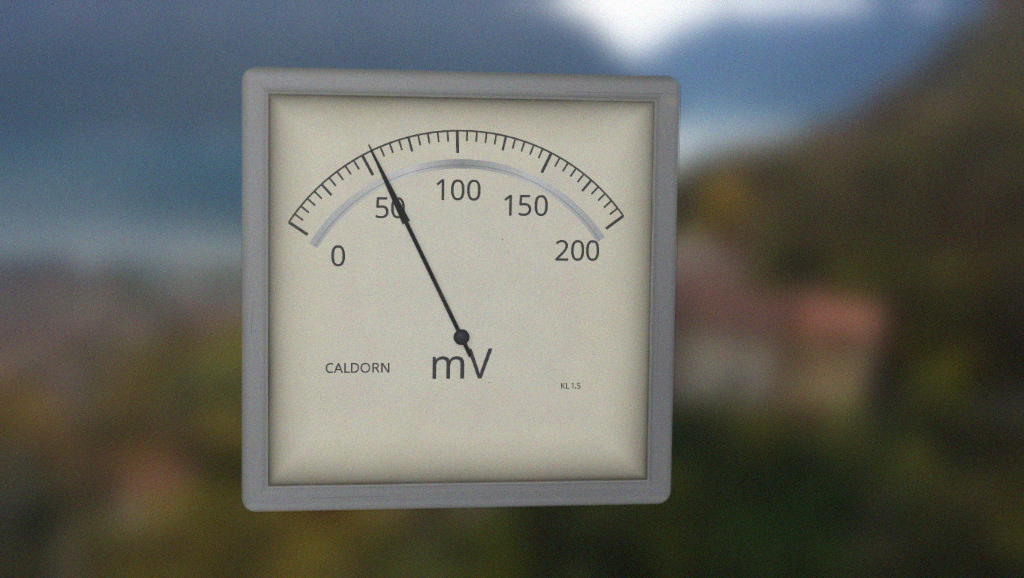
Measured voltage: mV 55
